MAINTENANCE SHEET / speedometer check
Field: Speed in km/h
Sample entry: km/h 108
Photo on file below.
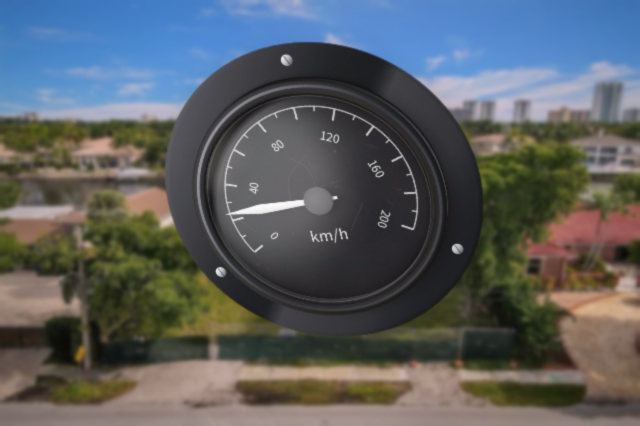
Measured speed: km/h 25
